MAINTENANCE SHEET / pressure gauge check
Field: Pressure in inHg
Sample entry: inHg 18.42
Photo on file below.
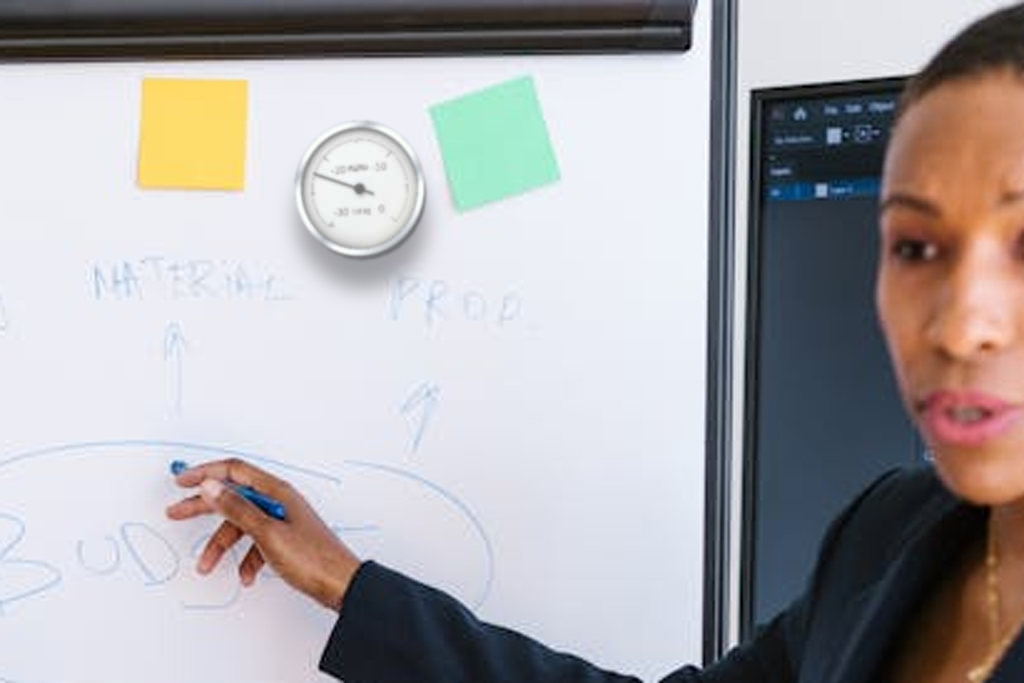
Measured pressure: inHg -22.5
